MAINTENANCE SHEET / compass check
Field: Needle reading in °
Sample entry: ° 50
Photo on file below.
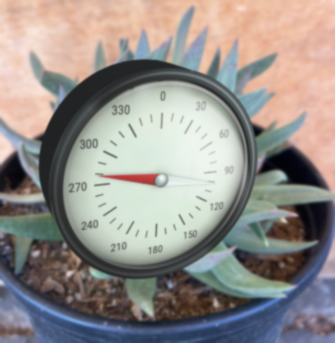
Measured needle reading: ° 280
